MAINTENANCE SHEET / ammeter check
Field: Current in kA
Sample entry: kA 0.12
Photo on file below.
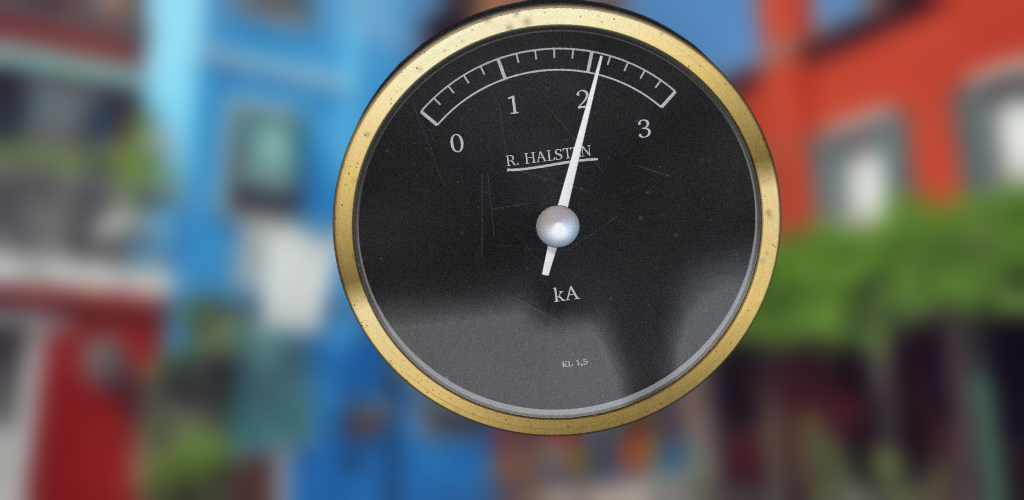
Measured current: kA 2.1
